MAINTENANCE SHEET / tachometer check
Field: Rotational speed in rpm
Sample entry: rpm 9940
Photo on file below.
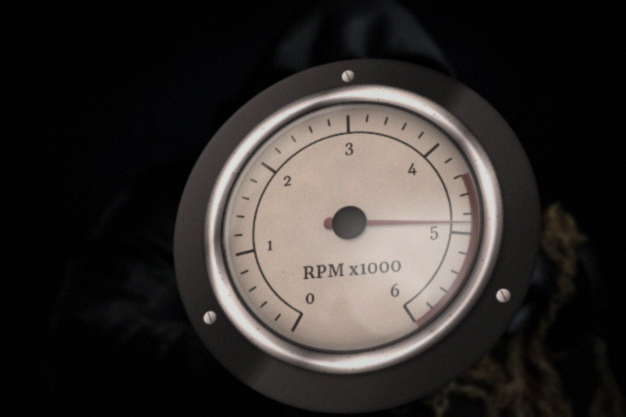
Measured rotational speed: rpm 4900
